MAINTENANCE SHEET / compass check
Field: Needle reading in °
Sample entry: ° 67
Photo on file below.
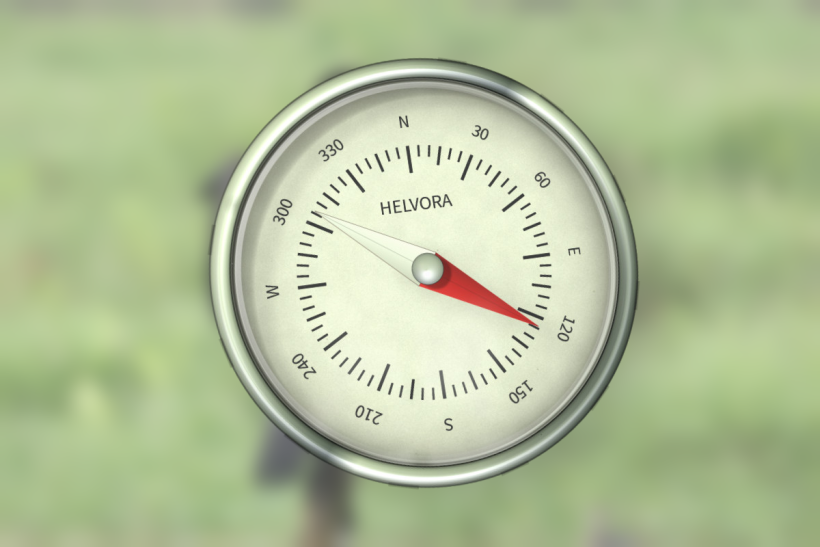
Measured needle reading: ° 125
